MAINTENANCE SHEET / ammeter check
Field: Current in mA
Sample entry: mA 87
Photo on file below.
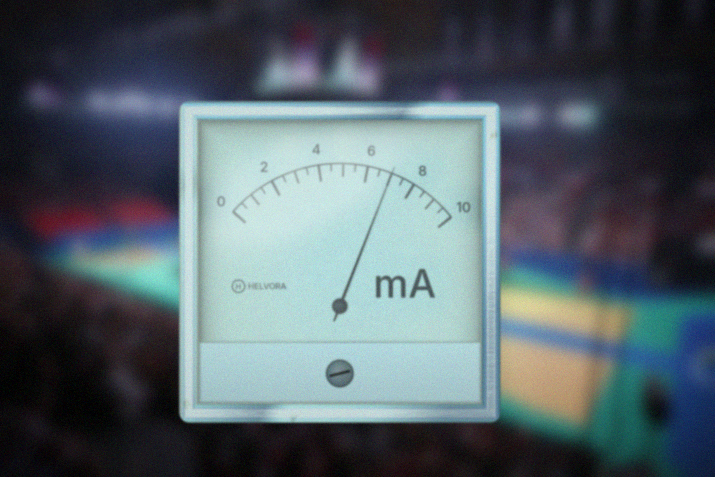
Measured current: mA 7
